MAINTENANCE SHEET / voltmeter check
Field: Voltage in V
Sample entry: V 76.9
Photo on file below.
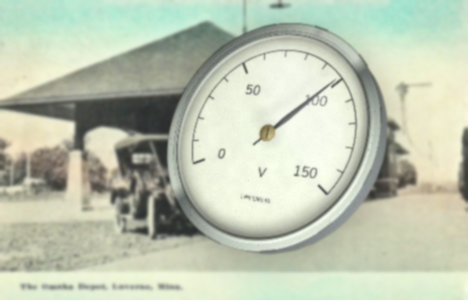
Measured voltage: V 100
